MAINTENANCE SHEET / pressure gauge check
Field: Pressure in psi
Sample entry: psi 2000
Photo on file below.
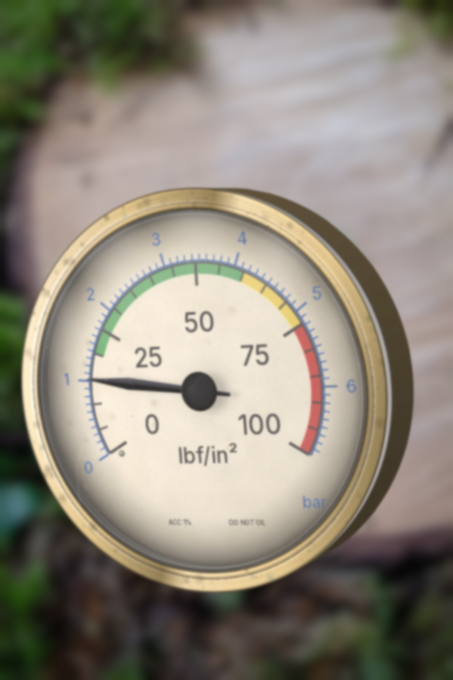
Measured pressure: psi 15
